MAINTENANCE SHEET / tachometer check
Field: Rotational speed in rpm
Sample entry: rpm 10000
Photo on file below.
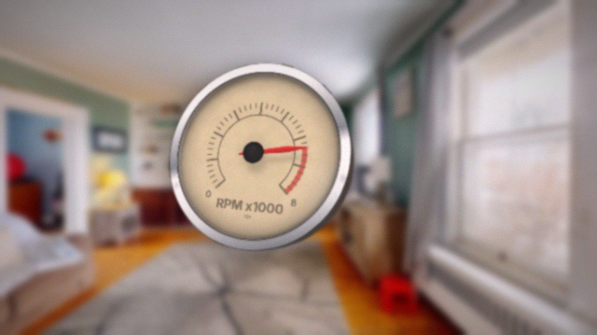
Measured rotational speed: rpm 6400
